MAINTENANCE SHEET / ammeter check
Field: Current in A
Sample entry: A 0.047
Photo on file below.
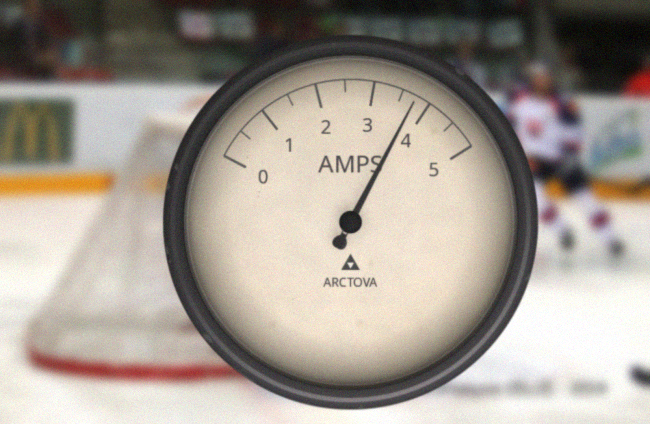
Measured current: A 3.75
